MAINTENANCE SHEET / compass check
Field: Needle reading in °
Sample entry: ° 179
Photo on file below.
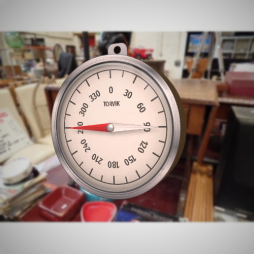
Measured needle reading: ° 270
